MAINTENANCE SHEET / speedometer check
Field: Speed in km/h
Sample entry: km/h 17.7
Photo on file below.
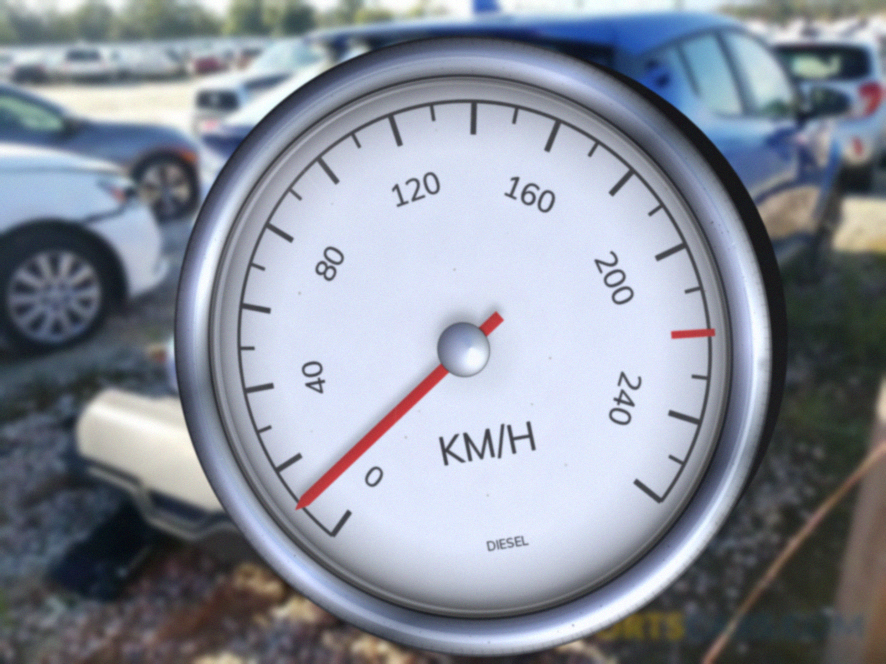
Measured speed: km/h 10
